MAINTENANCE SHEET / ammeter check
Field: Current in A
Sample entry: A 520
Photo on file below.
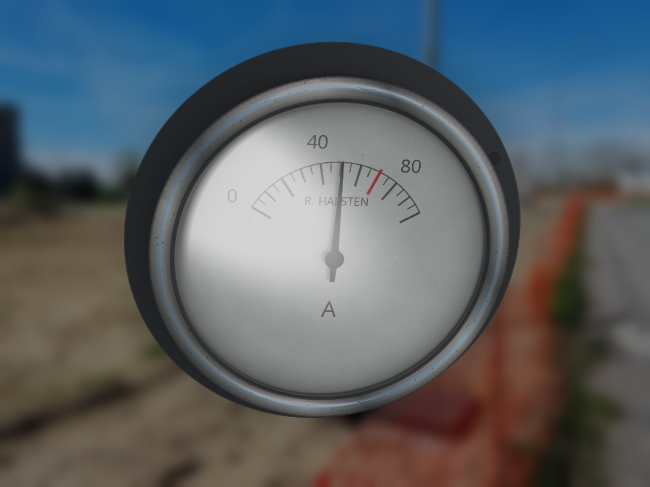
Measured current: A 50
